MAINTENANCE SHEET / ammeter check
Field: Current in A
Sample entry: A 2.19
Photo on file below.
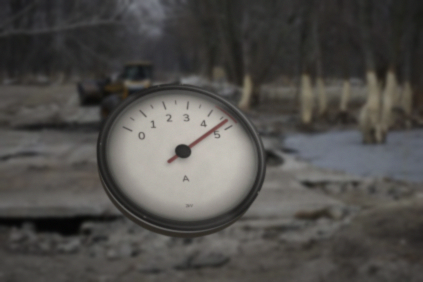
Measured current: A 4.75
